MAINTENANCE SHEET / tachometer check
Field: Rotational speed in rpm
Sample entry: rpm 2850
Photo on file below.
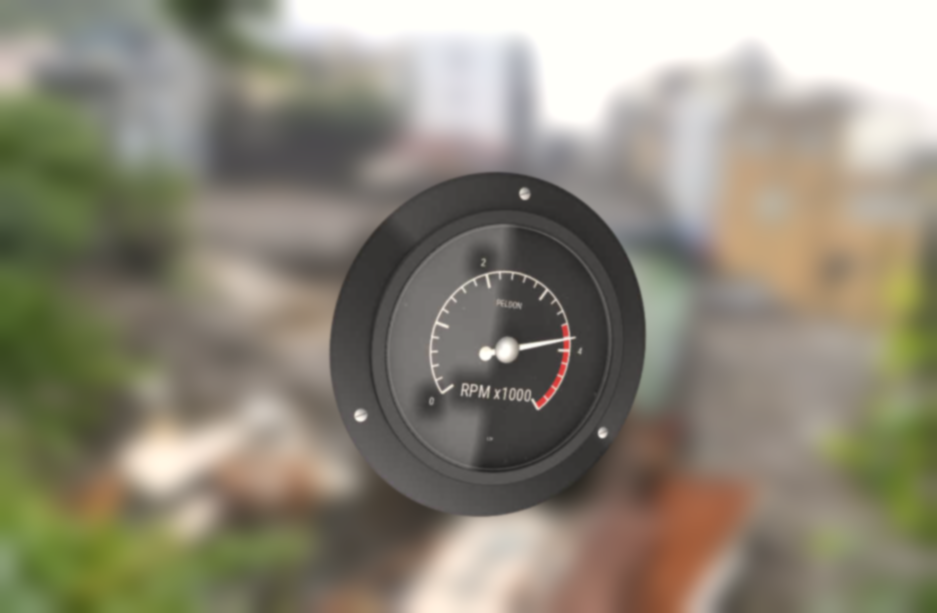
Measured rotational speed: rpm 3800
